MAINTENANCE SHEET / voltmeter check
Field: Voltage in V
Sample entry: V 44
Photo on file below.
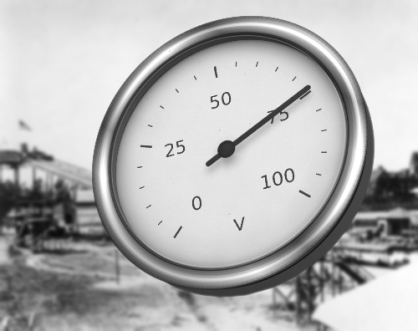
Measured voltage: V 75
